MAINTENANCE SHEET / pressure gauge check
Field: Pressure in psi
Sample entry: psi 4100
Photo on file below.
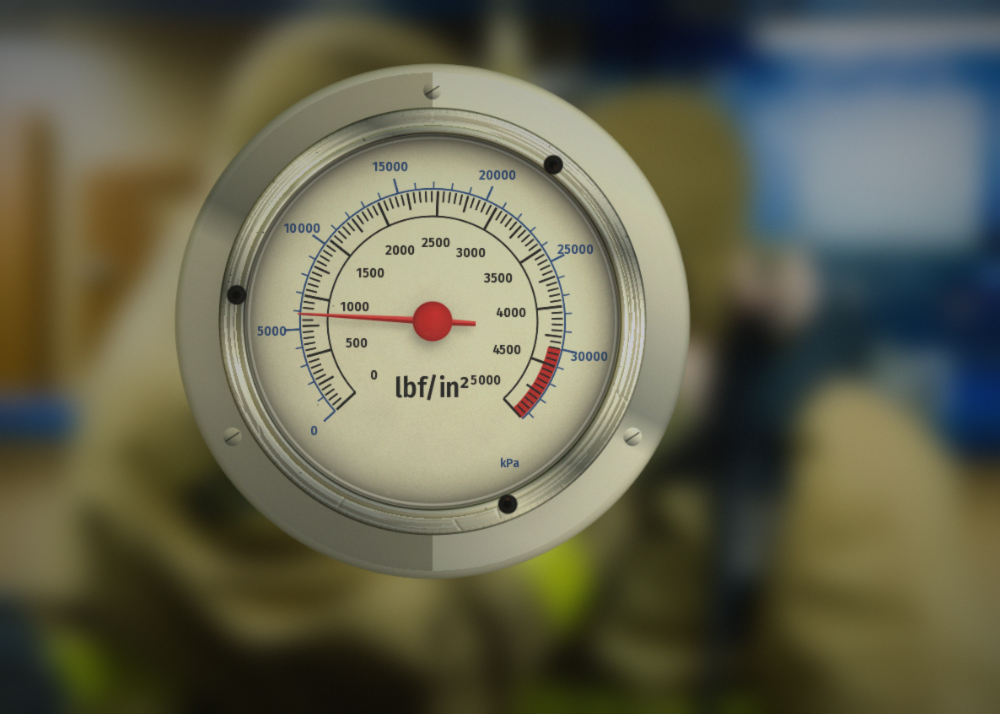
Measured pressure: psi 850
